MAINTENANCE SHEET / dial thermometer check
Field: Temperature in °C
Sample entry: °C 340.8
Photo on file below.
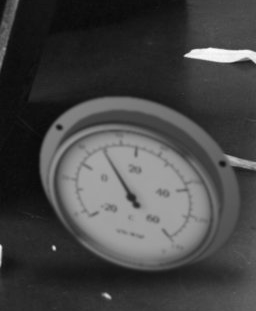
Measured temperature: °C 10
